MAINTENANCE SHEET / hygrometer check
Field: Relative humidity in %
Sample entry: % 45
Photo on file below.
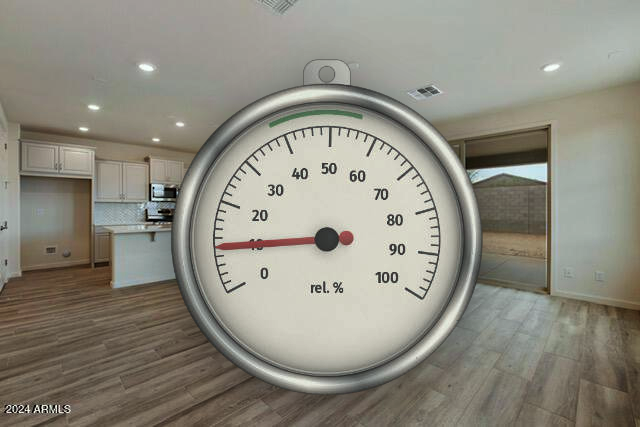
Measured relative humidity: % 10
